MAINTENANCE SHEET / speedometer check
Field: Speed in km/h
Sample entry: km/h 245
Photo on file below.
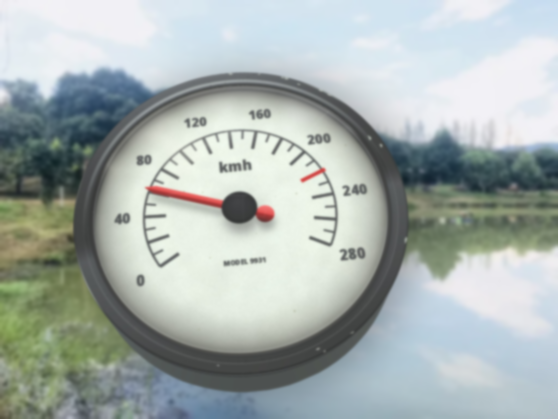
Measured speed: km/h 60
